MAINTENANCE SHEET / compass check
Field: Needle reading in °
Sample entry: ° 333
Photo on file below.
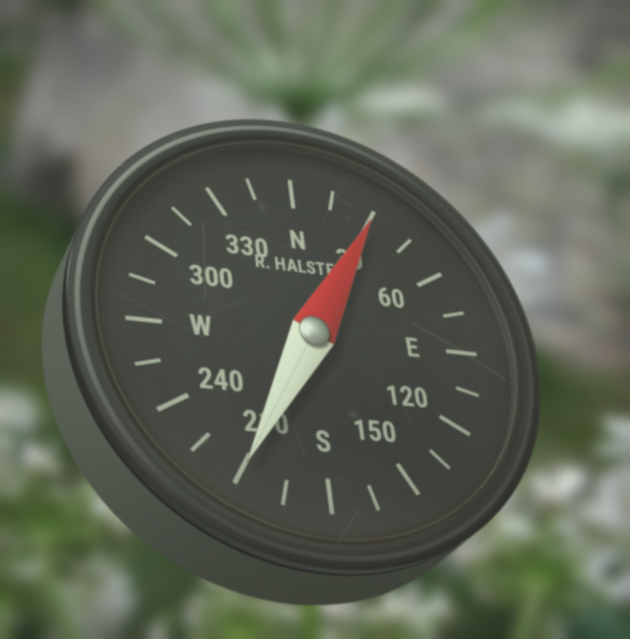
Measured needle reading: ° 30
